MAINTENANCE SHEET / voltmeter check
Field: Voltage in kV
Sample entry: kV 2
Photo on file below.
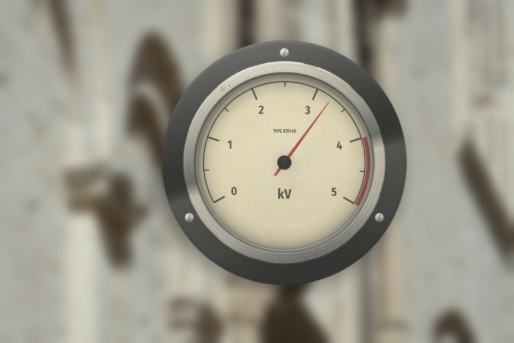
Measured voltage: kV 3.25
